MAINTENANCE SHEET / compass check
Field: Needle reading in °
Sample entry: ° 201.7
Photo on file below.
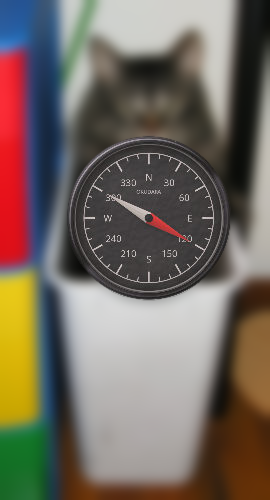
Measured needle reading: ° 120
